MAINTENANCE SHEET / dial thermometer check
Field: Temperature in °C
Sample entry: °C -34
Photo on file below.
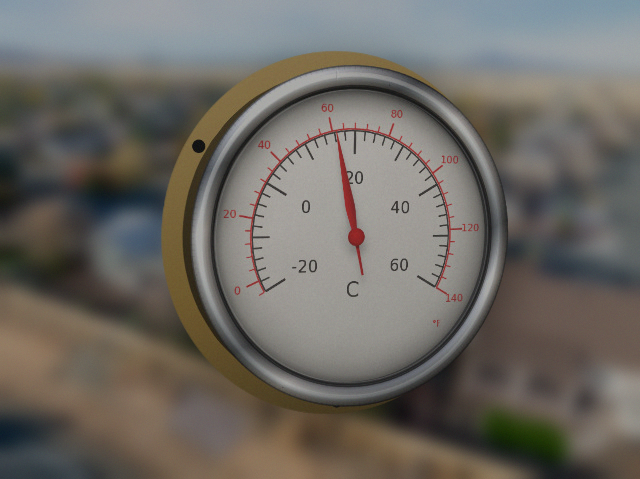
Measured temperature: °C 16
